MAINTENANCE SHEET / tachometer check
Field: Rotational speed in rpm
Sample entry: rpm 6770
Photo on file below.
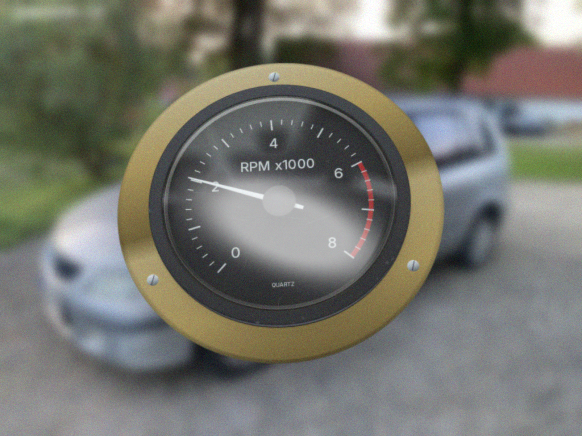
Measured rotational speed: rpm 2000
